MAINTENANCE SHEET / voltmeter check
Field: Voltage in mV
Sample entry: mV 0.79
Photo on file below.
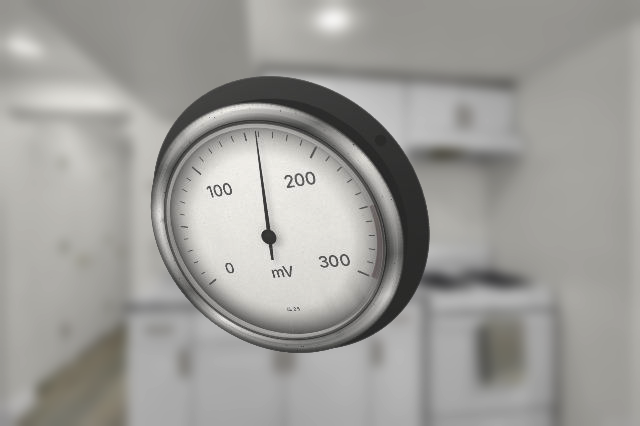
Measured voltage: mV 160
